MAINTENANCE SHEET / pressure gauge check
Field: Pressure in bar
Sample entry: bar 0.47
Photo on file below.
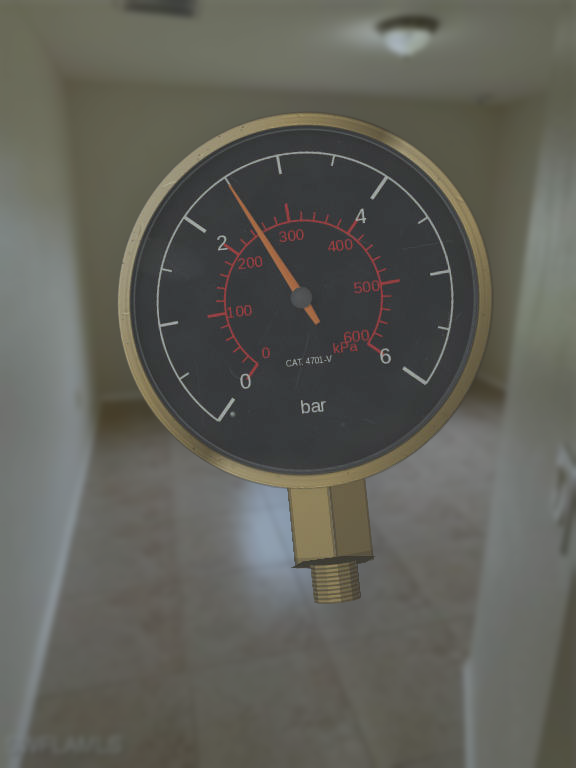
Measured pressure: bar 2.5
